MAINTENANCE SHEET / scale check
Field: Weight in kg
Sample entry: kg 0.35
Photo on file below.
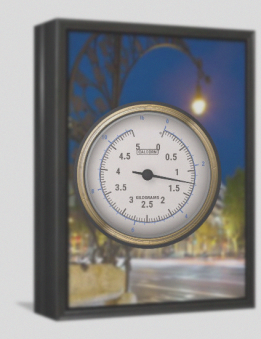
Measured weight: kg 1.25
